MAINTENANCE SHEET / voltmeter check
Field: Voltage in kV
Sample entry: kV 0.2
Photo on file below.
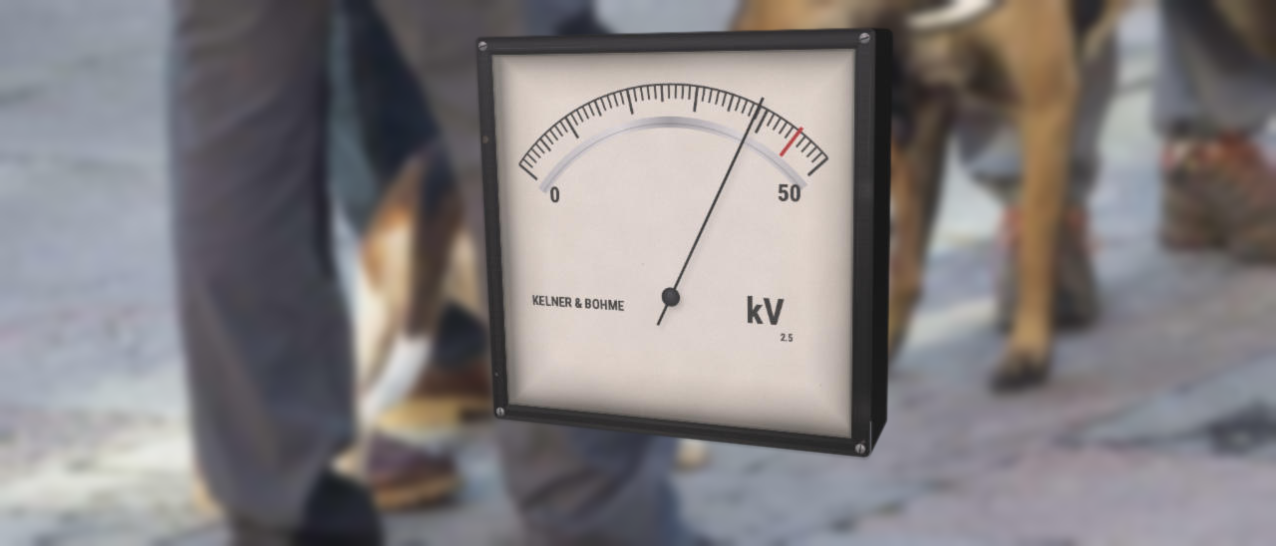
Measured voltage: kV 39
